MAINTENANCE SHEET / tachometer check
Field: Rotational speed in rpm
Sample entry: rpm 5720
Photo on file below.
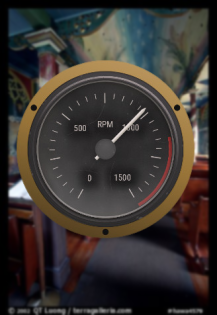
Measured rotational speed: rpm 975
